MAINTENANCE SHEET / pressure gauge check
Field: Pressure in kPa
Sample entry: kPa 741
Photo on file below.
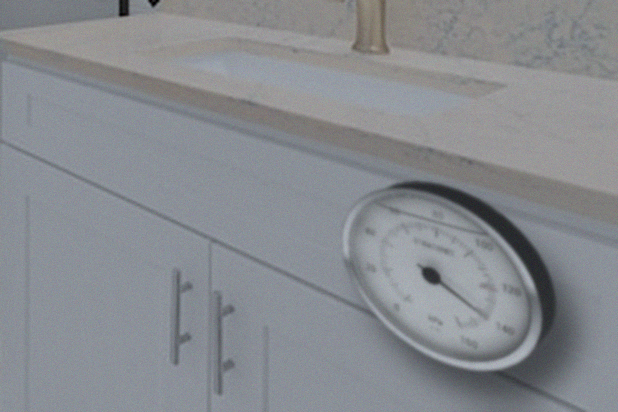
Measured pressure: kPa 140
